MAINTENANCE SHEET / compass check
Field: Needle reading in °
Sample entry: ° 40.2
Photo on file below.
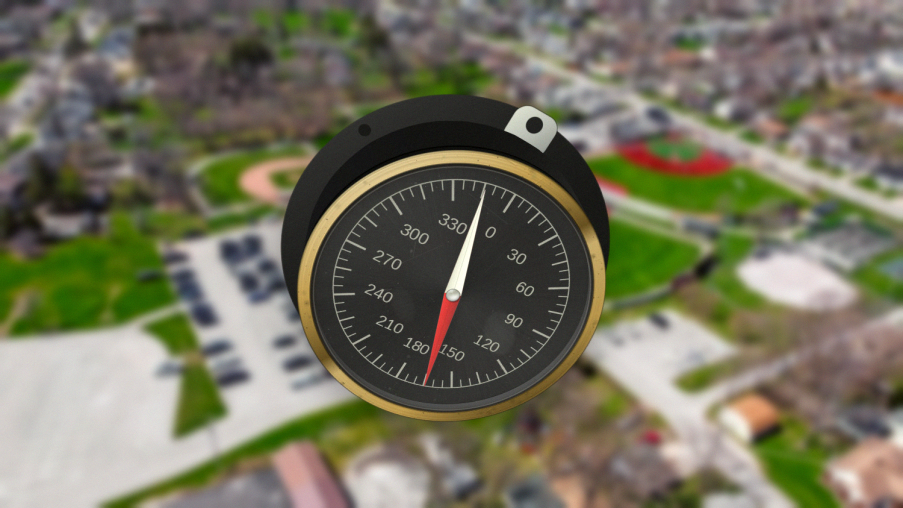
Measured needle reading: ° 165
